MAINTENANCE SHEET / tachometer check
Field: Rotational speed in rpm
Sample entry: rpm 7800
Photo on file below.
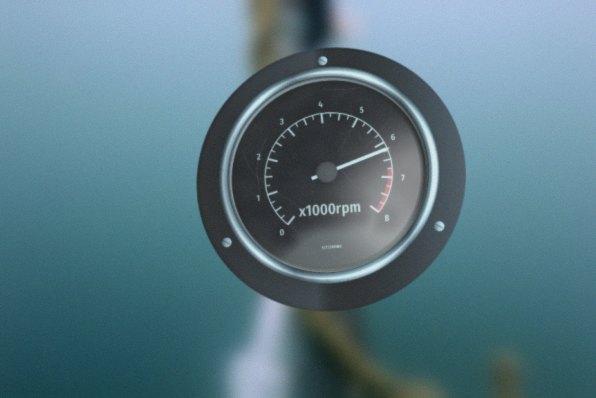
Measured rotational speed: rpm 6250
